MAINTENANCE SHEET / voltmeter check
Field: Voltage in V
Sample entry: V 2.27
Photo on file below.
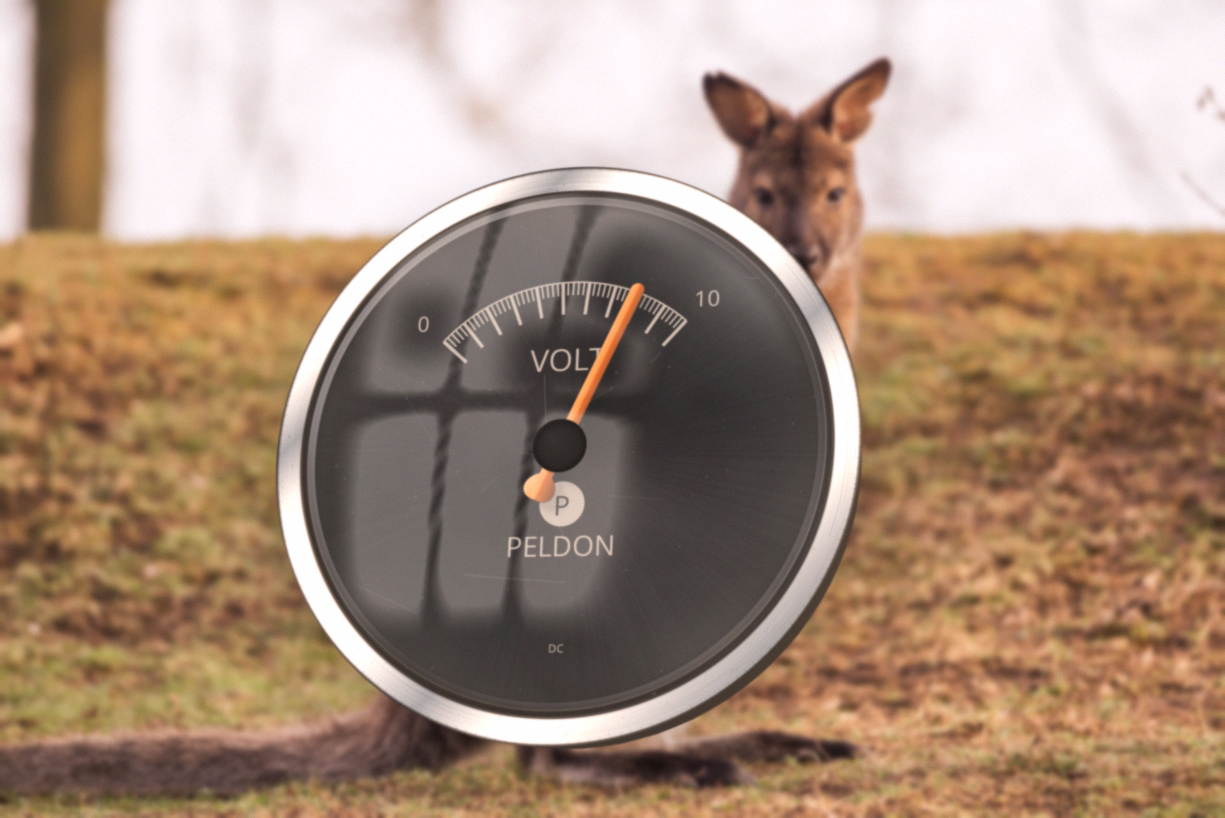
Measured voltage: V 8
